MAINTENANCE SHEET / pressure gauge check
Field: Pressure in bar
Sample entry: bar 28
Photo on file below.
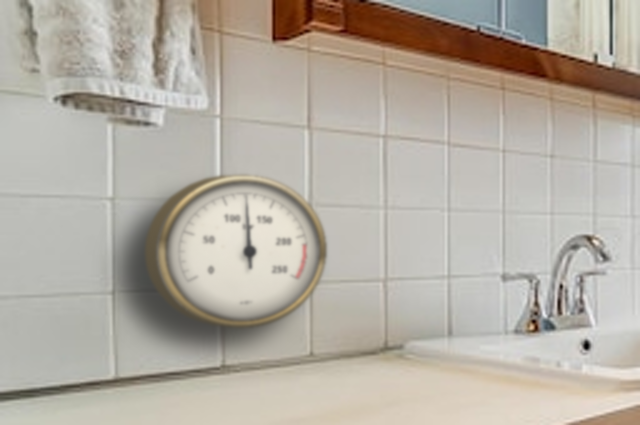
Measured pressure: bar 120
